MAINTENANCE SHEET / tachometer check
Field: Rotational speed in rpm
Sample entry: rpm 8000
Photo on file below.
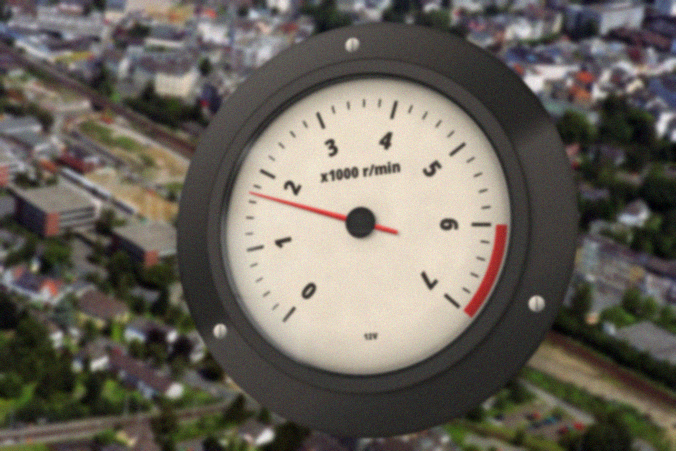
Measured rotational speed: rpm 1700
